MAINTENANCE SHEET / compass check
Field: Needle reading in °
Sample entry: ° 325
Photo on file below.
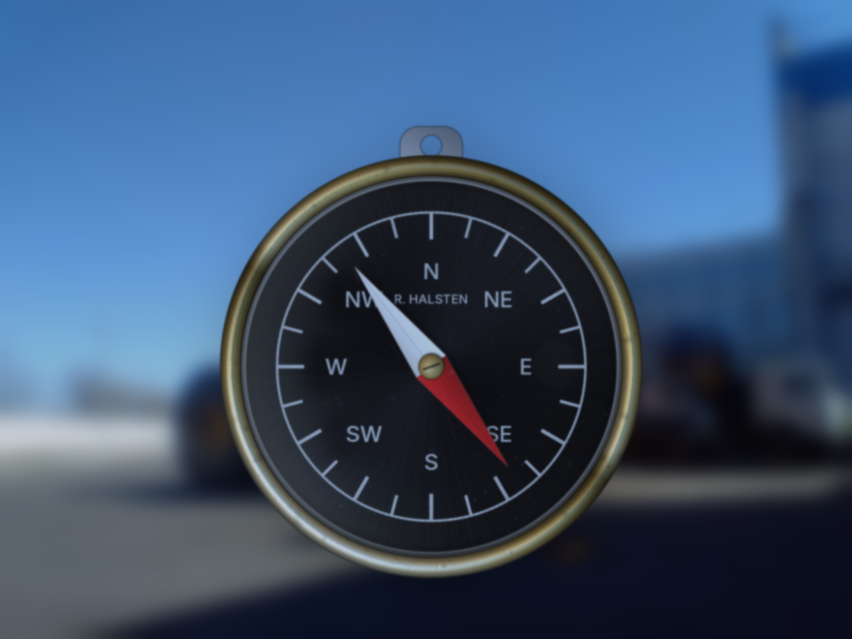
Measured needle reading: ° 142.5
